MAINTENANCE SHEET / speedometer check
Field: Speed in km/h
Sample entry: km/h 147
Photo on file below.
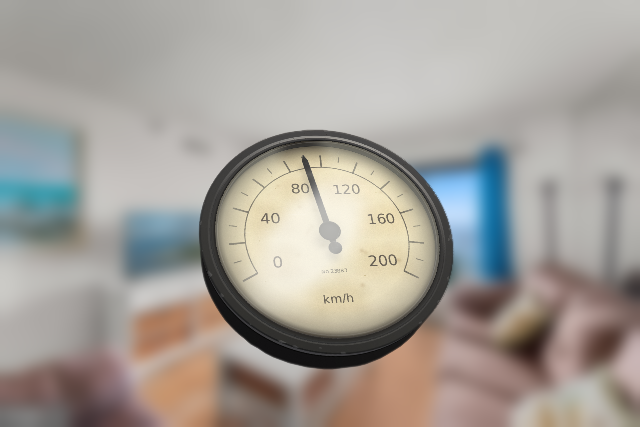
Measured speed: km/h 90
